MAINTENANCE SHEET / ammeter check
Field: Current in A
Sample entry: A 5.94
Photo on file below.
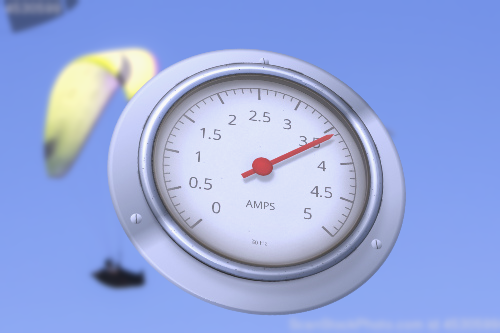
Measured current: A 3.6
